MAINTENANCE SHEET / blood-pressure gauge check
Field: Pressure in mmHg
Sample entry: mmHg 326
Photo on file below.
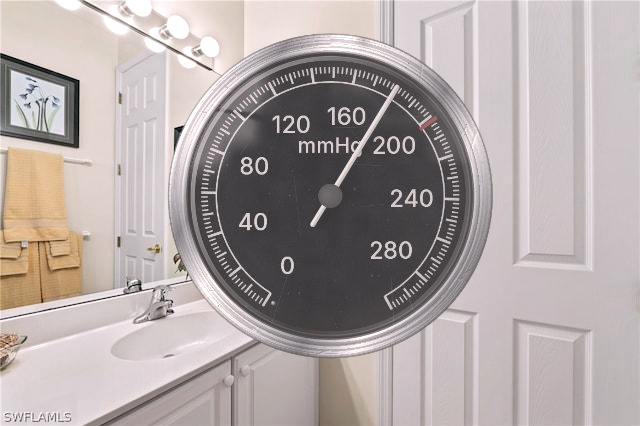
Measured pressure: mmHg 180
